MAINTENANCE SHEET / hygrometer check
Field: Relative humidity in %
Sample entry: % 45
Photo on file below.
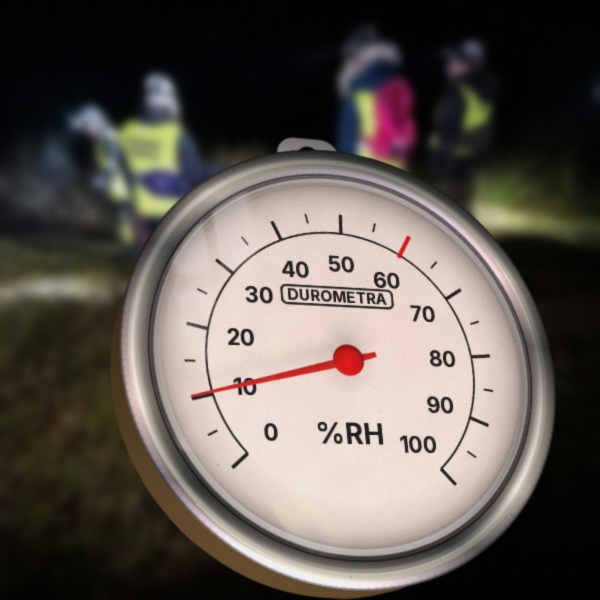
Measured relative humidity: % 10
